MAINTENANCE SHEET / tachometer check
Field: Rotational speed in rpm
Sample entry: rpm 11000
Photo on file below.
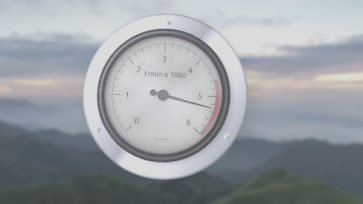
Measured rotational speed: rpm 5300
